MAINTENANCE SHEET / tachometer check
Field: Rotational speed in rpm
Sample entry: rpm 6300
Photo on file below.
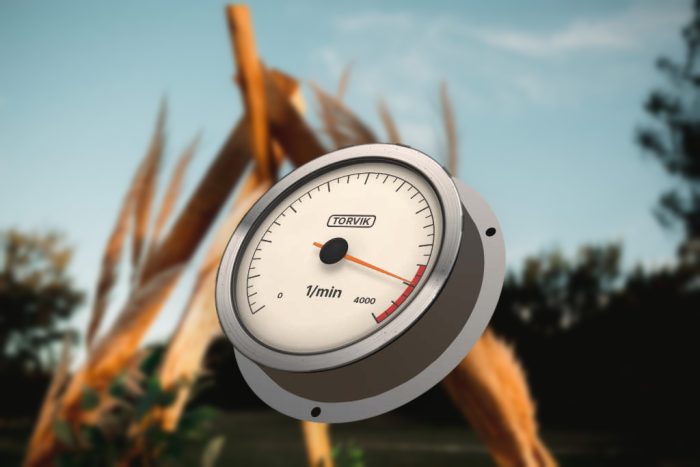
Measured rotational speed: rpm 3600
